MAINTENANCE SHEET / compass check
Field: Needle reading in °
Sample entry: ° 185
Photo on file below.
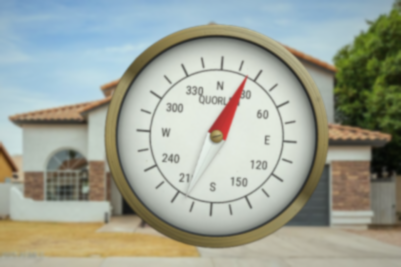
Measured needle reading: ° 22.5
